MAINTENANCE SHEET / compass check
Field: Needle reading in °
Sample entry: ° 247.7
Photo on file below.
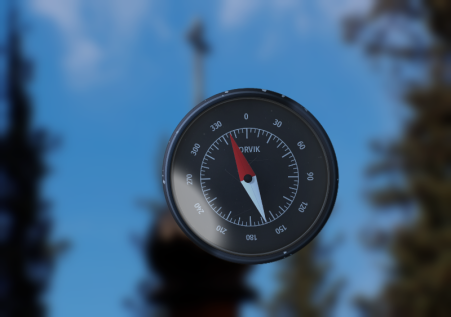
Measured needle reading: ° 340
